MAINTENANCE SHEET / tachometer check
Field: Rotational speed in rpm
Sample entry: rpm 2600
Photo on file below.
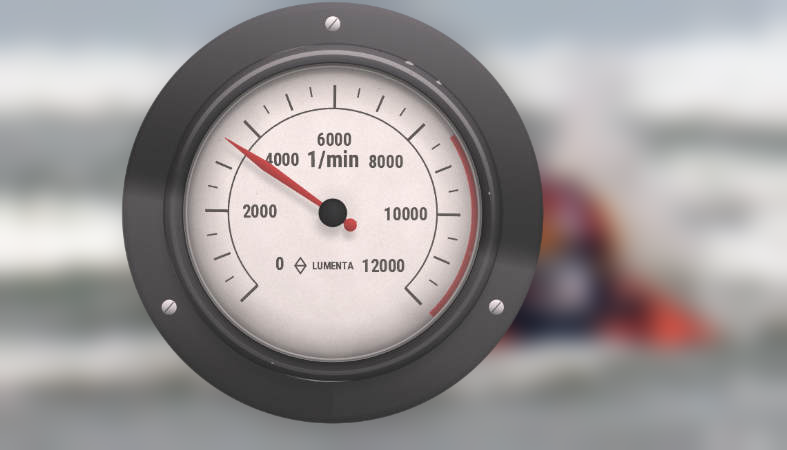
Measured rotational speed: rpm 3500
